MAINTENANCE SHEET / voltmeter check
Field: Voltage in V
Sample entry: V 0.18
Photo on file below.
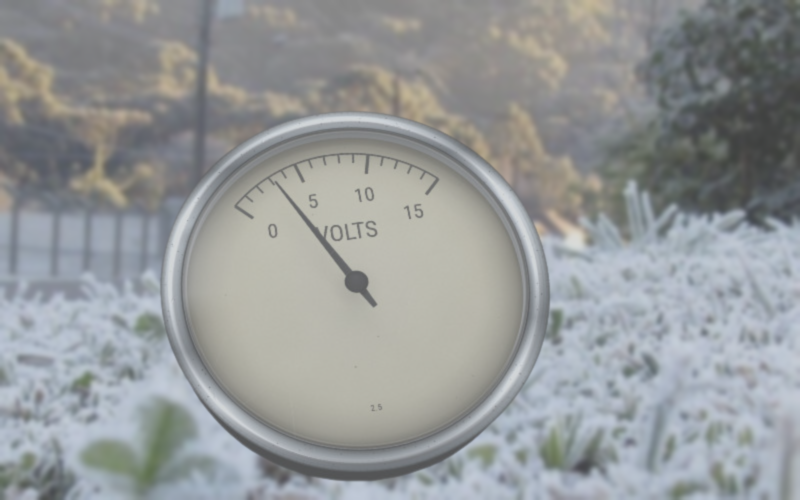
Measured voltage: V 3
